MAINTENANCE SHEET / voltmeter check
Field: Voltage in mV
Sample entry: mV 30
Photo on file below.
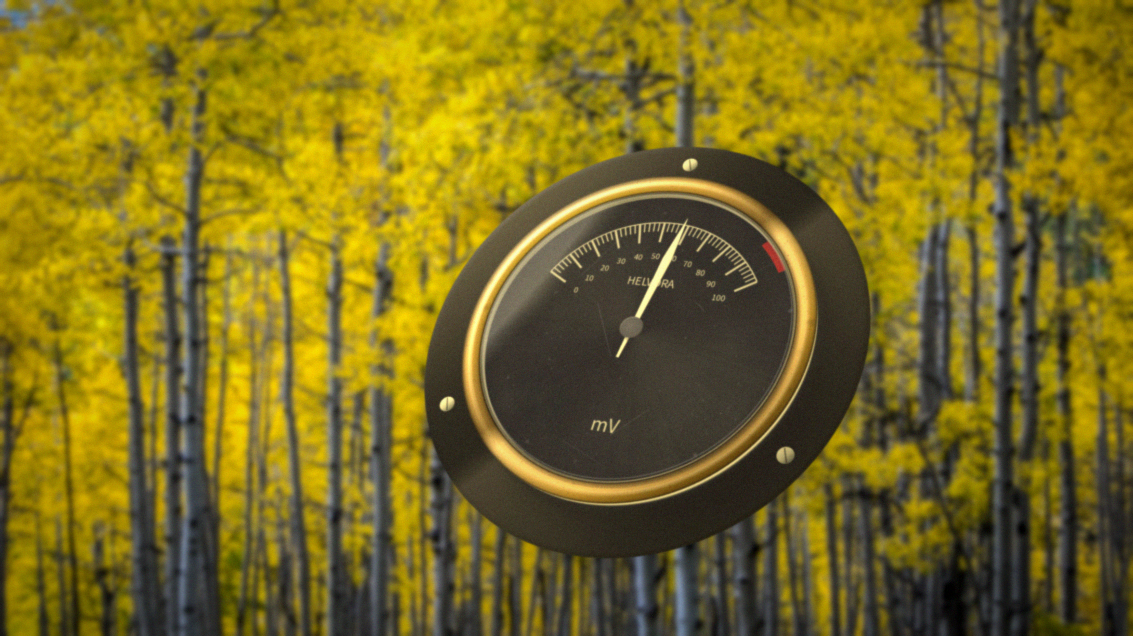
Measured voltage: mV 60
